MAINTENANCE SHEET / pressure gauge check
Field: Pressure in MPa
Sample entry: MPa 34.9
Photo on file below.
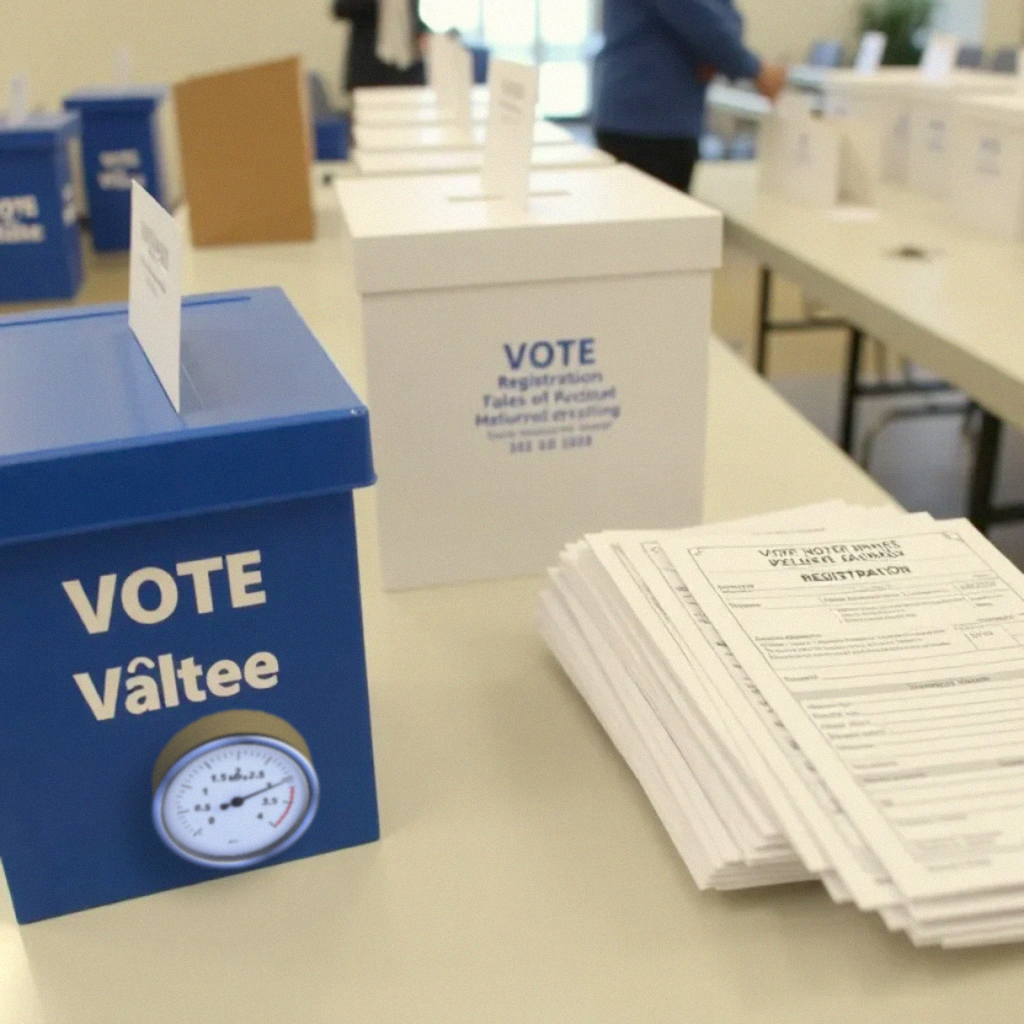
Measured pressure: MPa 3
